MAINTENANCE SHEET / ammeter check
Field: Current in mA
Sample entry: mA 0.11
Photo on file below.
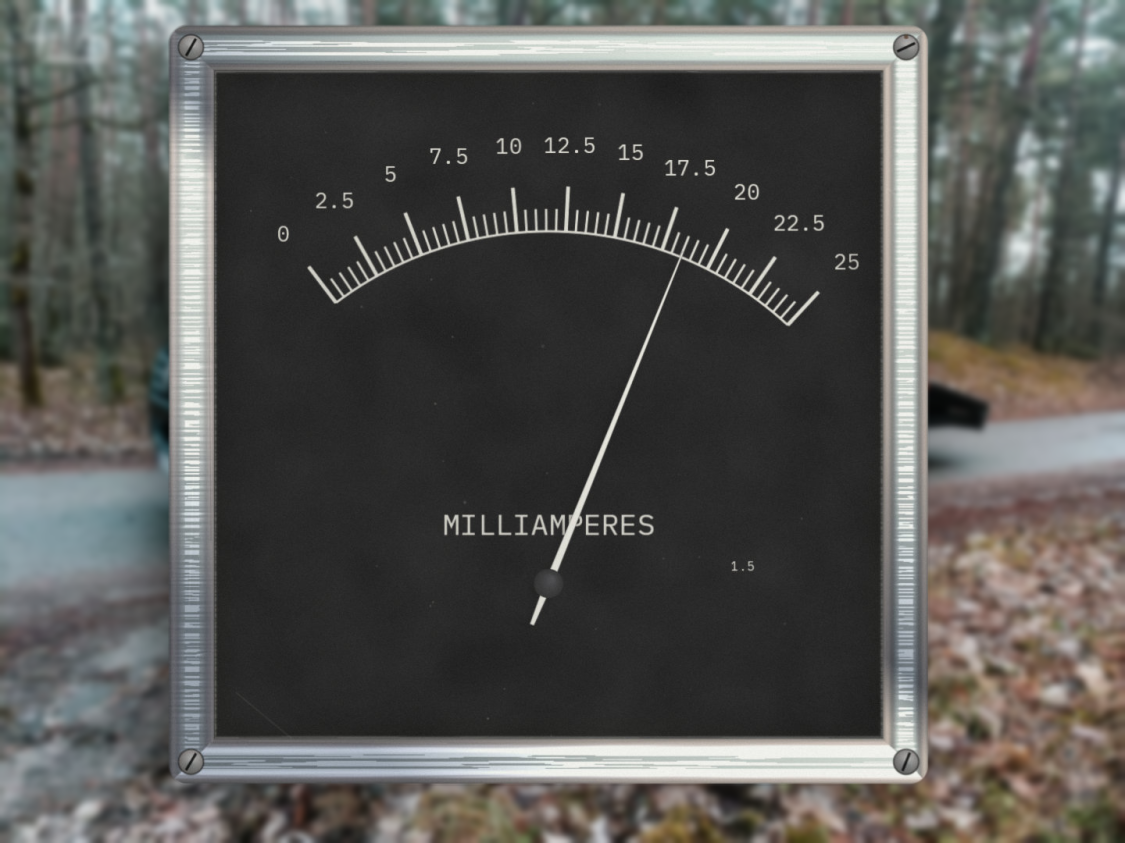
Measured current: mA 18.5
